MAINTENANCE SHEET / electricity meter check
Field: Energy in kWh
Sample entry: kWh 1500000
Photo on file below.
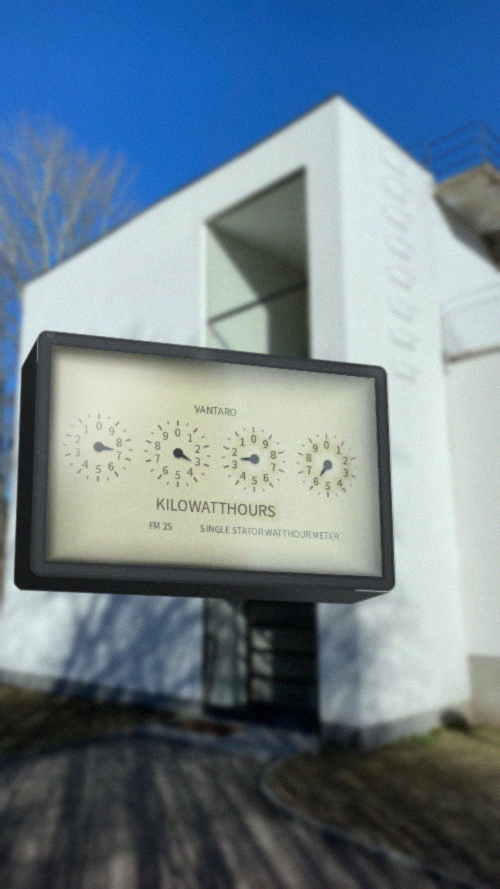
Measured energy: kWh 7326
